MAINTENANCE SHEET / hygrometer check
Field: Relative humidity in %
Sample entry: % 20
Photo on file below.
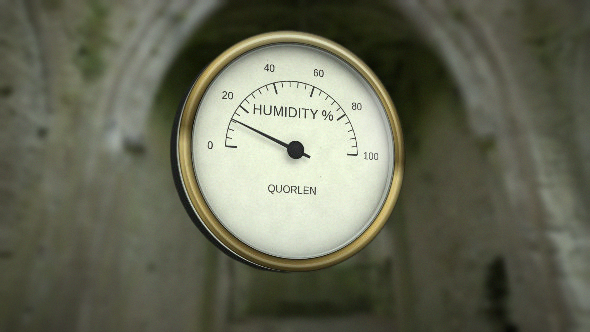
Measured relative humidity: % 12
